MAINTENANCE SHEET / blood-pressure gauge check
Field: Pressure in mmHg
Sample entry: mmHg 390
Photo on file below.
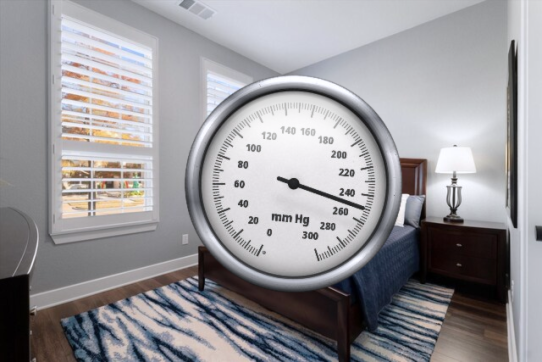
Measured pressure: mmHg 250
